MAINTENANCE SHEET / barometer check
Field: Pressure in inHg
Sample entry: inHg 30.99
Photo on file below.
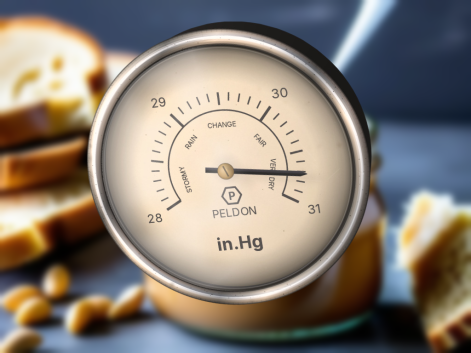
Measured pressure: inHg 30.7
